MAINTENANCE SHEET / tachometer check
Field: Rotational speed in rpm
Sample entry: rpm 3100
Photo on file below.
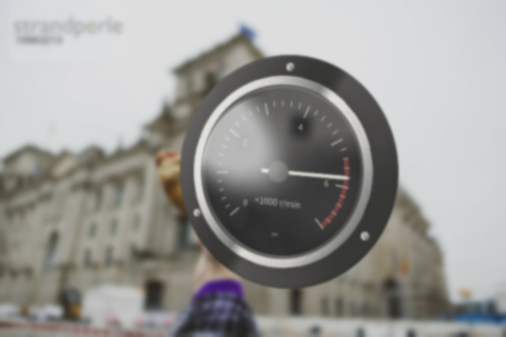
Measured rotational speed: rpm 5800
